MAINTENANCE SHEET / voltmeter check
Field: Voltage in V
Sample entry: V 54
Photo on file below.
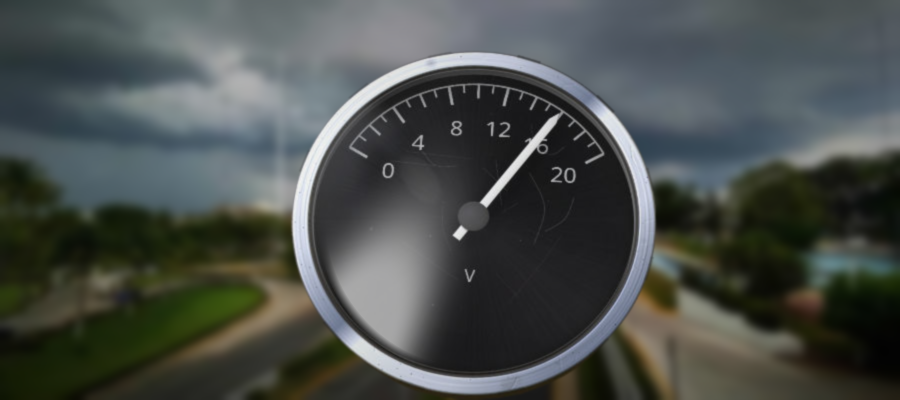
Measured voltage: V 16
